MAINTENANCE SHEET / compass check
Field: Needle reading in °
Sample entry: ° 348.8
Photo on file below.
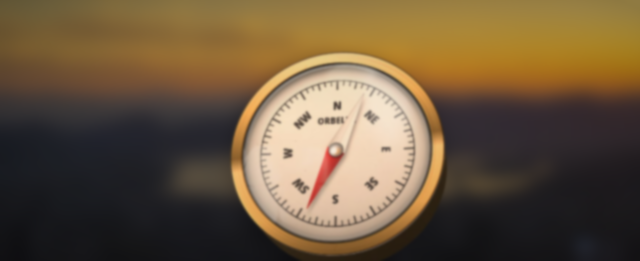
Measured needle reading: ° 205
